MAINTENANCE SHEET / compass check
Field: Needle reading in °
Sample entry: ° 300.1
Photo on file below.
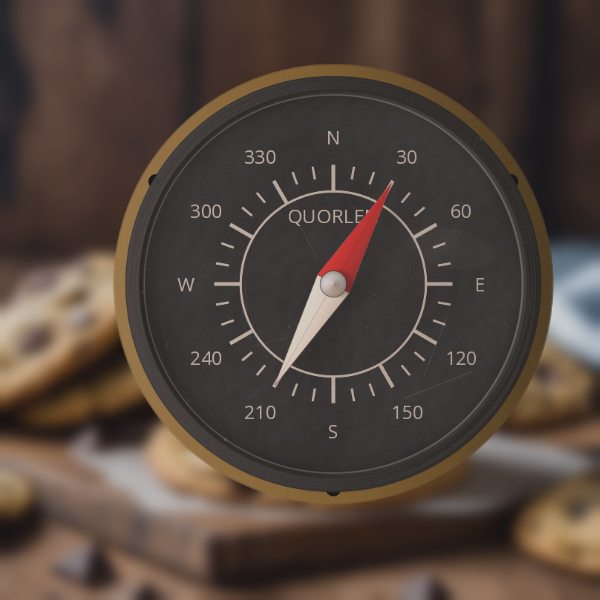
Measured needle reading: ° 30
